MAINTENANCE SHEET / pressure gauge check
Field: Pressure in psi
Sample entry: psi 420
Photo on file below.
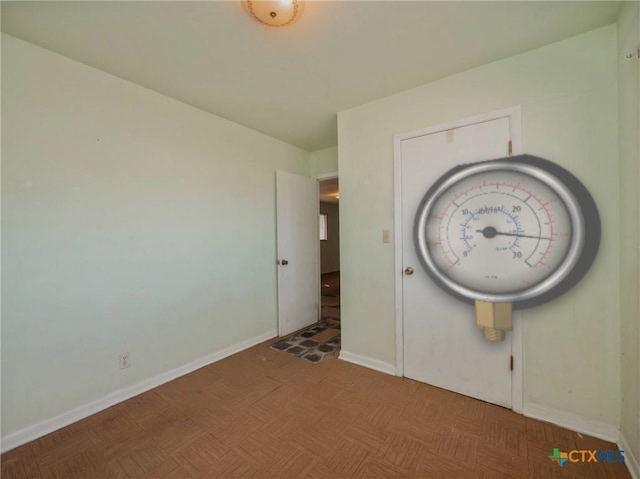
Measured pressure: psi 26
